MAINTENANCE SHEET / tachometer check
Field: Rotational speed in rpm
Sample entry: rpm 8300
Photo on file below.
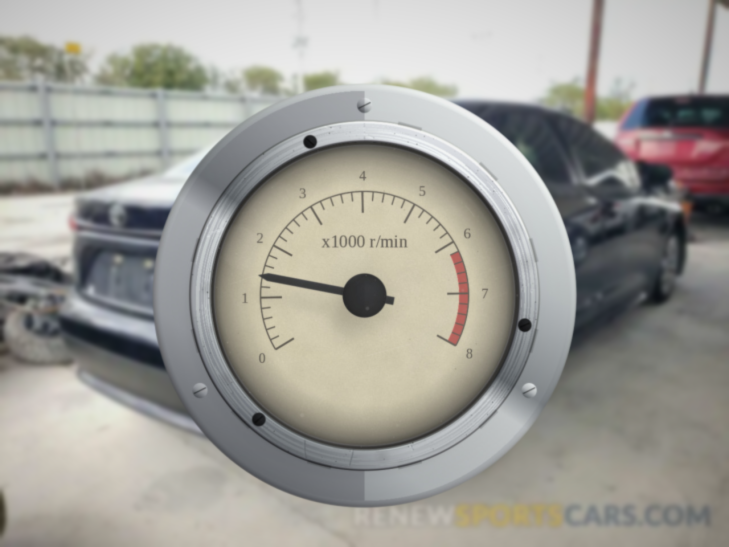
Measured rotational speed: rpm 1400
